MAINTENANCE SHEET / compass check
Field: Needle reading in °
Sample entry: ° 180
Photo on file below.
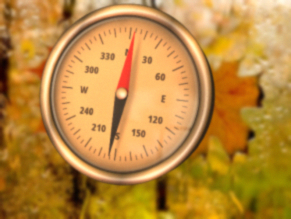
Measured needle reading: ° 5
